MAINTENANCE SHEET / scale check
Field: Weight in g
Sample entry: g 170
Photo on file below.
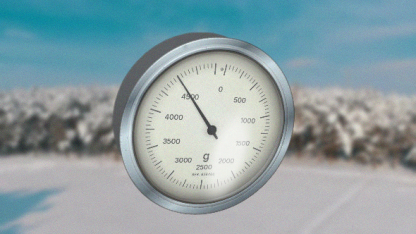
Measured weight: g 4500
